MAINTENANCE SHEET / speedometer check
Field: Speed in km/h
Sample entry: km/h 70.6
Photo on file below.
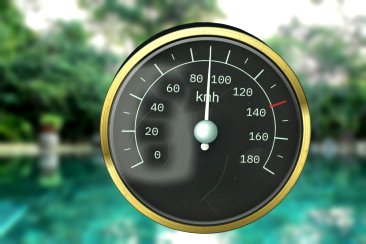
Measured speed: km/h 90
